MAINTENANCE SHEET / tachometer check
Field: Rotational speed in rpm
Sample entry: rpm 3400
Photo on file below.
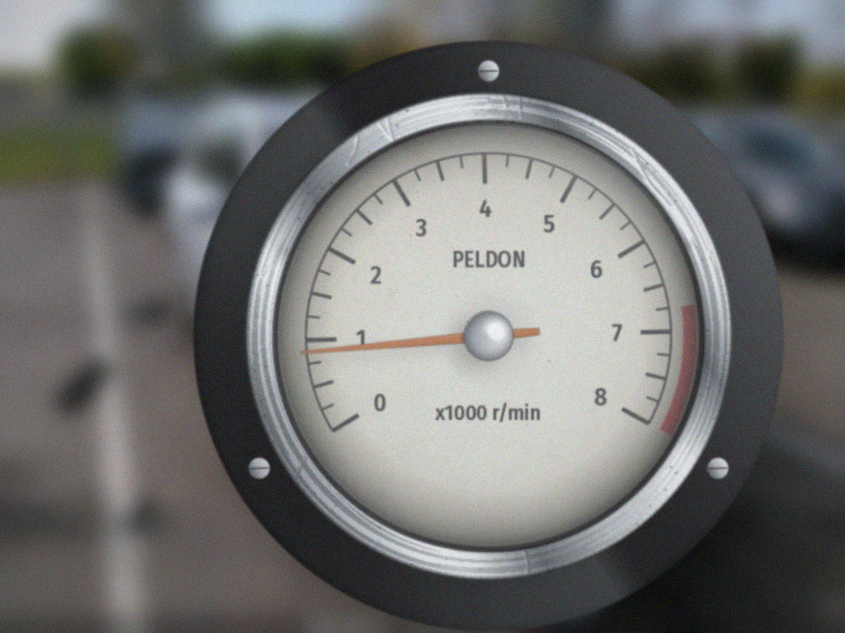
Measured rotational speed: rpm 875
